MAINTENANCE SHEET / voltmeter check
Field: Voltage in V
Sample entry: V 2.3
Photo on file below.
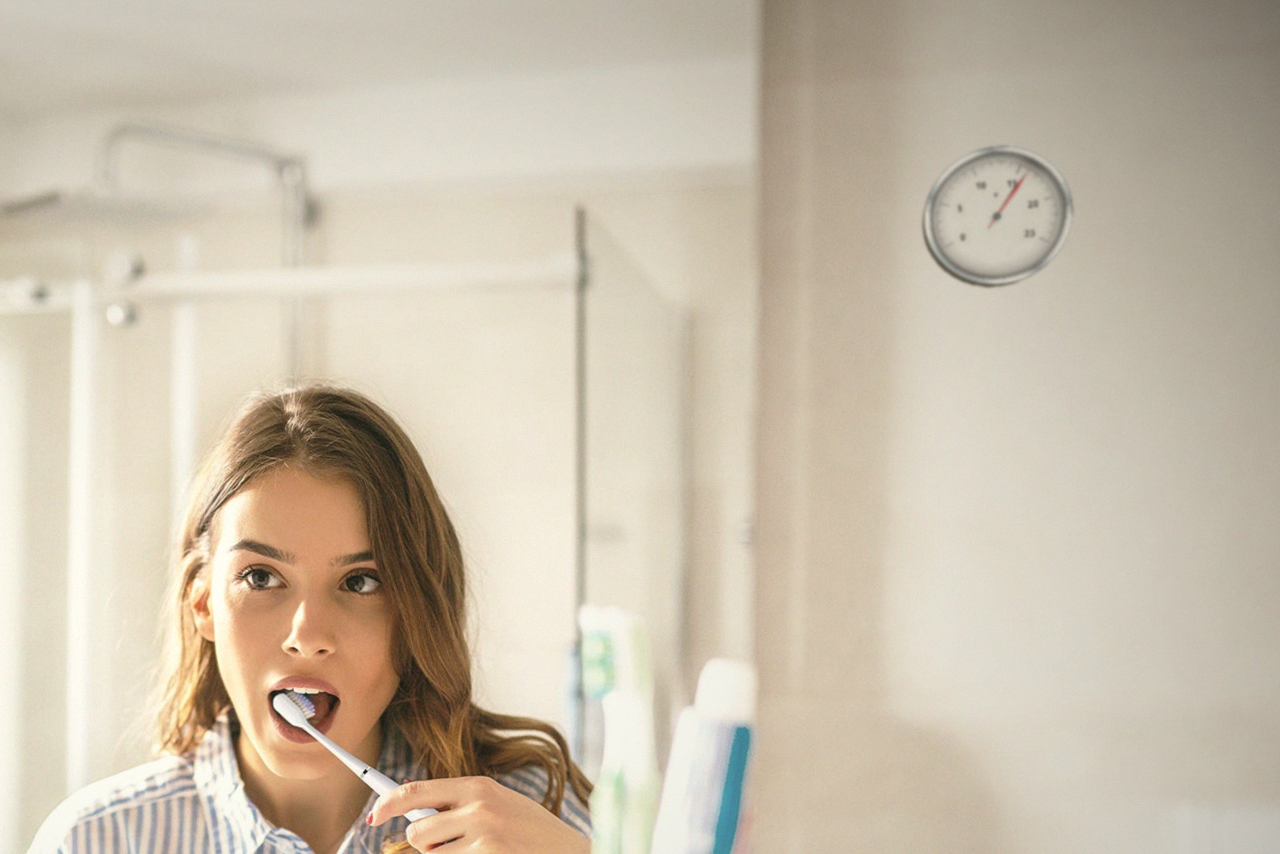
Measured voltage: V 16
